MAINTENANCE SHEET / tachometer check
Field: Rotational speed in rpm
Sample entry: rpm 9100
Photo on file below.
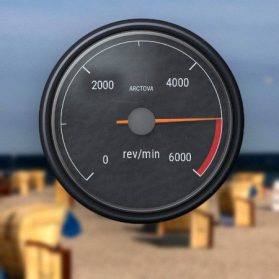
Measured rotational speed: rpm 5000
